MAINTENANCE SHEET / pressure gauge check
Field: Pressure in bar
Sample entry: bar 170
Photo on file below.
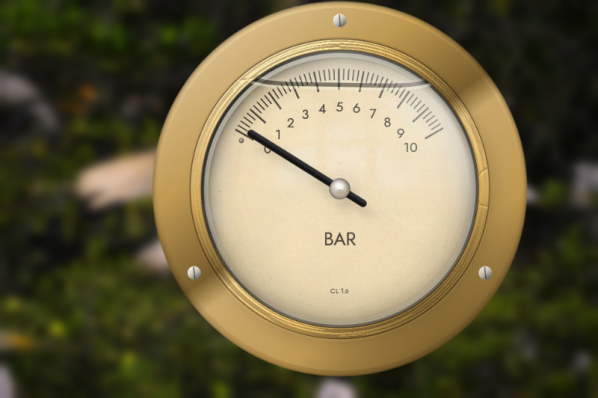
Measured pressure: bar 0.2
